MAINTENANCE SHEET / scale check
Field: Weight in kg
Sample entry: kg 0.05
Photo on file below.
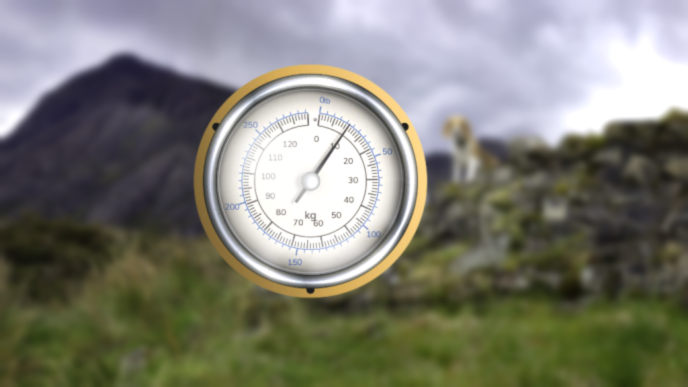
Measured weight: kg 10
